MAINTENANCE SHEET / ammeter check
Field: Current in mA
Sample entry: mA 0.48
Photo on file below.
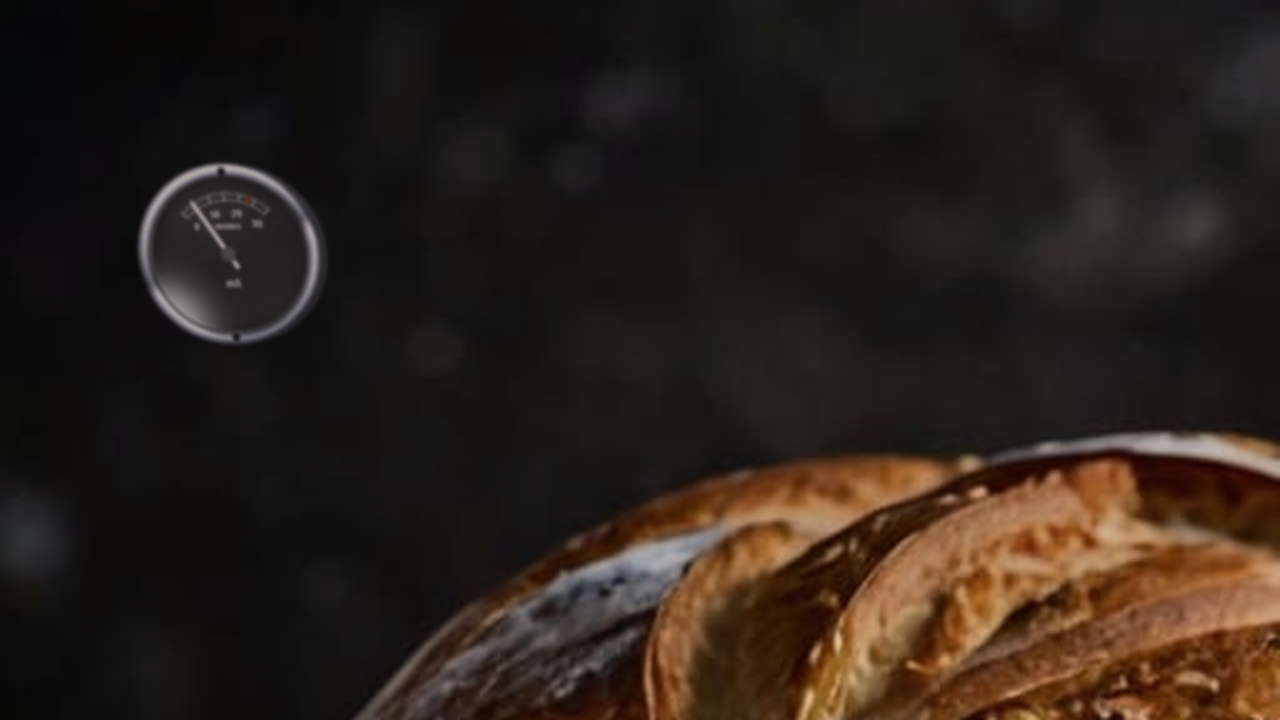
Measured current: mA 5
